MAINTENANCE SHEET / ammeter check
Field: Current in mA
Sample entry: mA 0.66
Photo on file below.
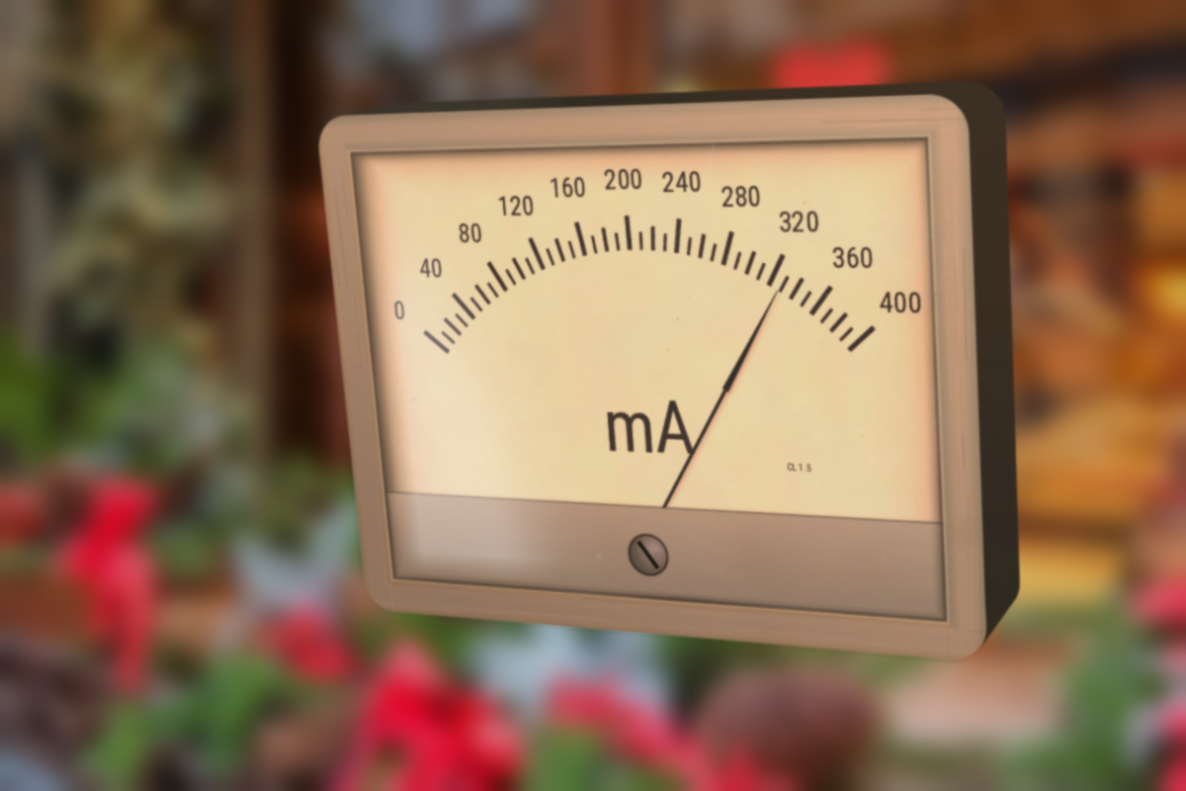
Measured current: mA 330
